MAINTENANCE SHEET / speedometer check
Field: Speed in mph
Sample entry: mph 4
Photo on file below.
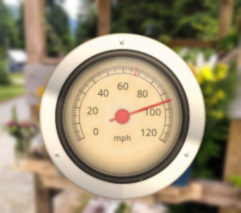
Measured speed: mph 95
